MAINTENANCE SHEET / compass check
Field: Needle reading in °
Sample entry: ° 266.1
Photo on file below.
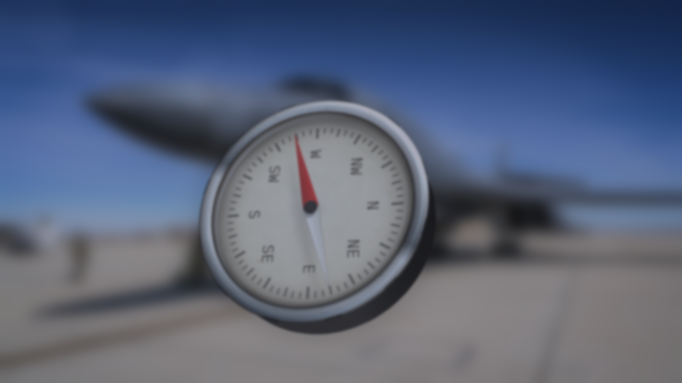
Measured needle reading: ° 255
